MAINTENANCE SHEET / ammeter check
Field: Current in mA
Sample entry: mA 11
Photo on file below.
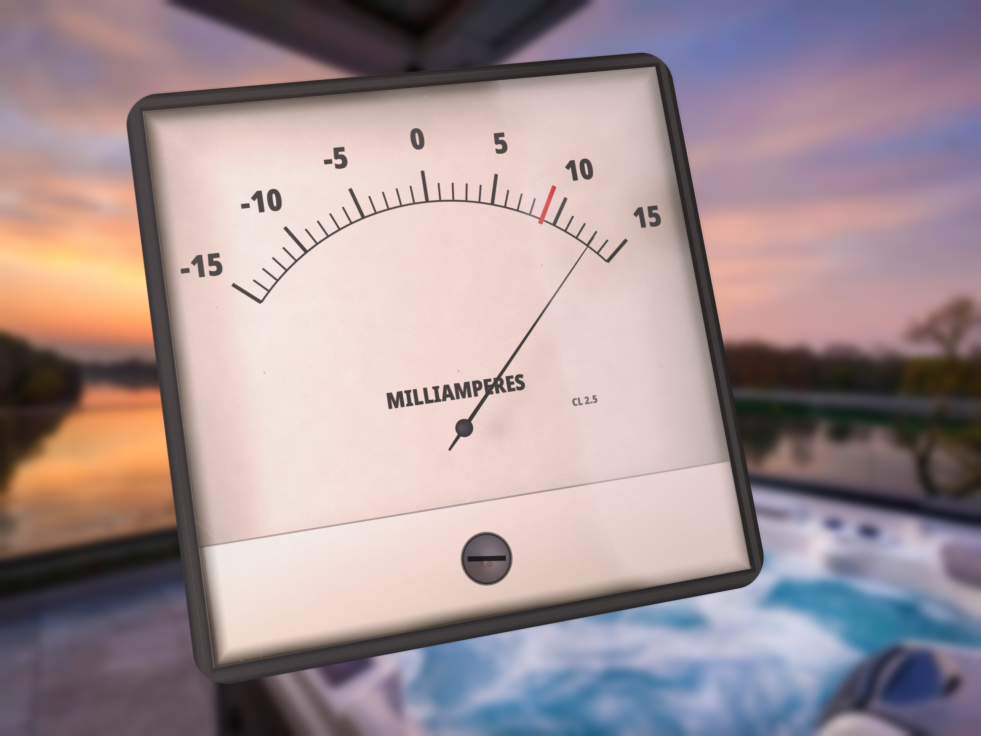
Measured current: mA 13
